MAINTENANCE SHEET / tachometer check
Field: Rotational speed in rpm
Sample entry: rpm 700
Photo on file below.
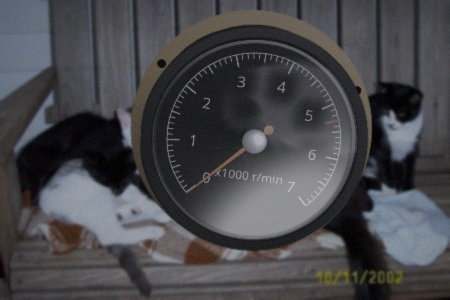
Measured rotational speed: rpm 0
